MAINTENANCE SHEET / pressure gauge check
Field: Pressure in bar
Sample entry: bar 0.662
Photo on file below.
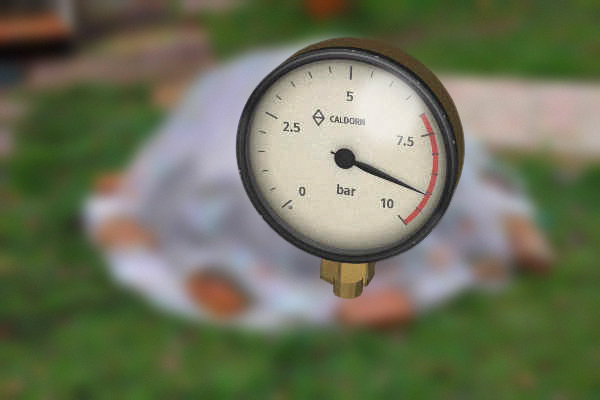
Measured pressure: bar 9
